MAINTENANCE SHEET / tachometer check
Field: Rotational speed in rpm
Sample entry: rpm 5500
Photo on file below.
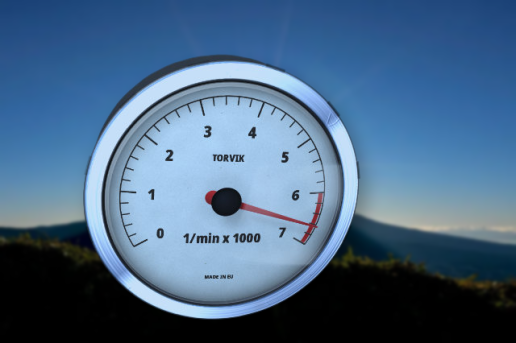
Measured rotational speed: rpm 6600
